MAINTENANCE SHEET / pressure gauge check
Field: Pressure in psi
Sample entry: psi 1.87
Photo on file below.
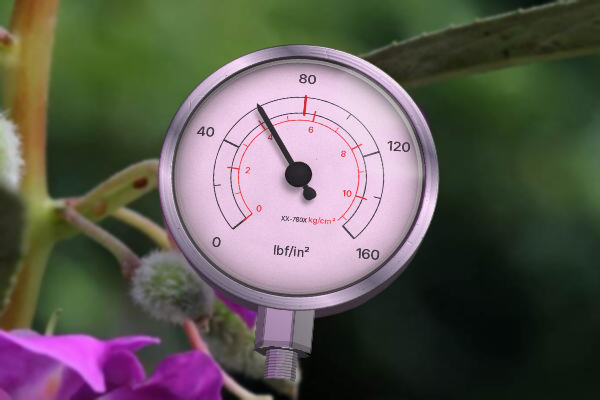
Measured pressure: psi 60
